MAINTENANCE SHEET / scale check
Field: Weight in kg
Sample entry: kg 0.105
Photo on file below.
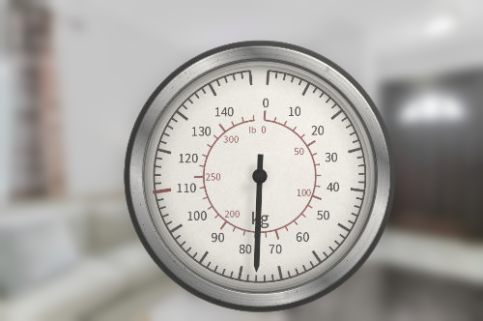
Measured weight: kg 76
